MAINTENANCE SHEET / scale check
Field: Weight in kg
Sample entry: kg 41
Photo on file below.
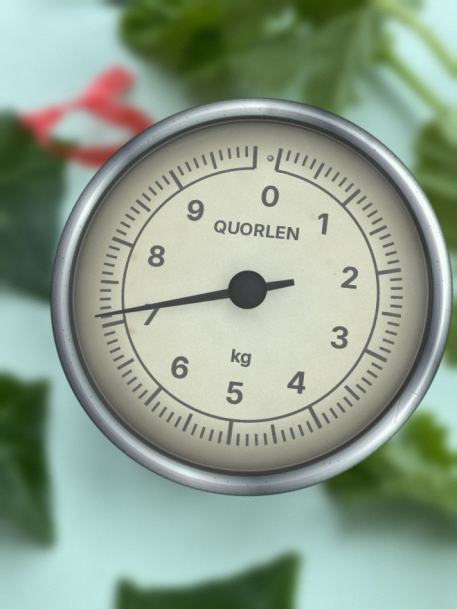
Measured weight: kg 7.1
